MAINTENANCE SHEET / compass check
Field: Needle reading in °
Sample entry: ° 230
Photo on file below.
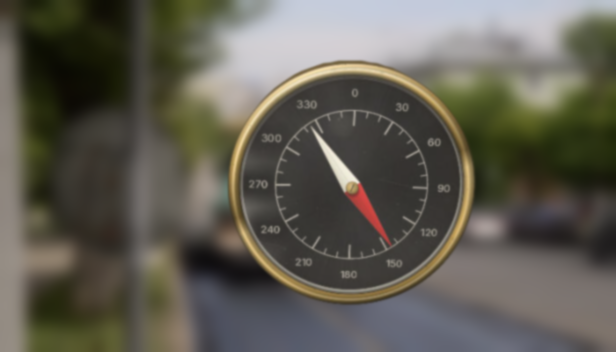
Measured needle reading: ° 145
